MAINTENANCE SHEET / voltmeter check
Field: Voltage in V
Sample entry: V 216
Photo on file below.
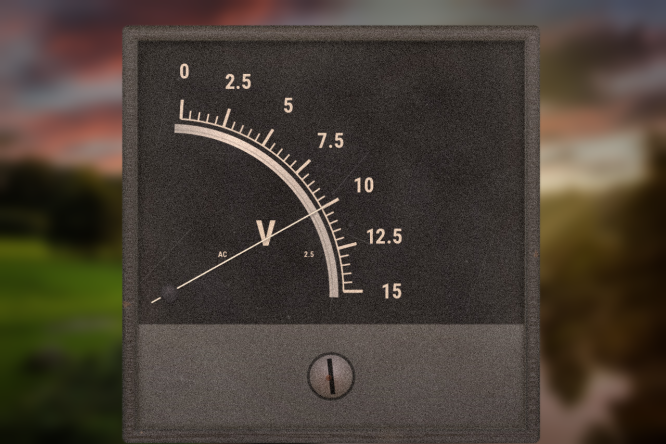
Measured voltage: V 10
